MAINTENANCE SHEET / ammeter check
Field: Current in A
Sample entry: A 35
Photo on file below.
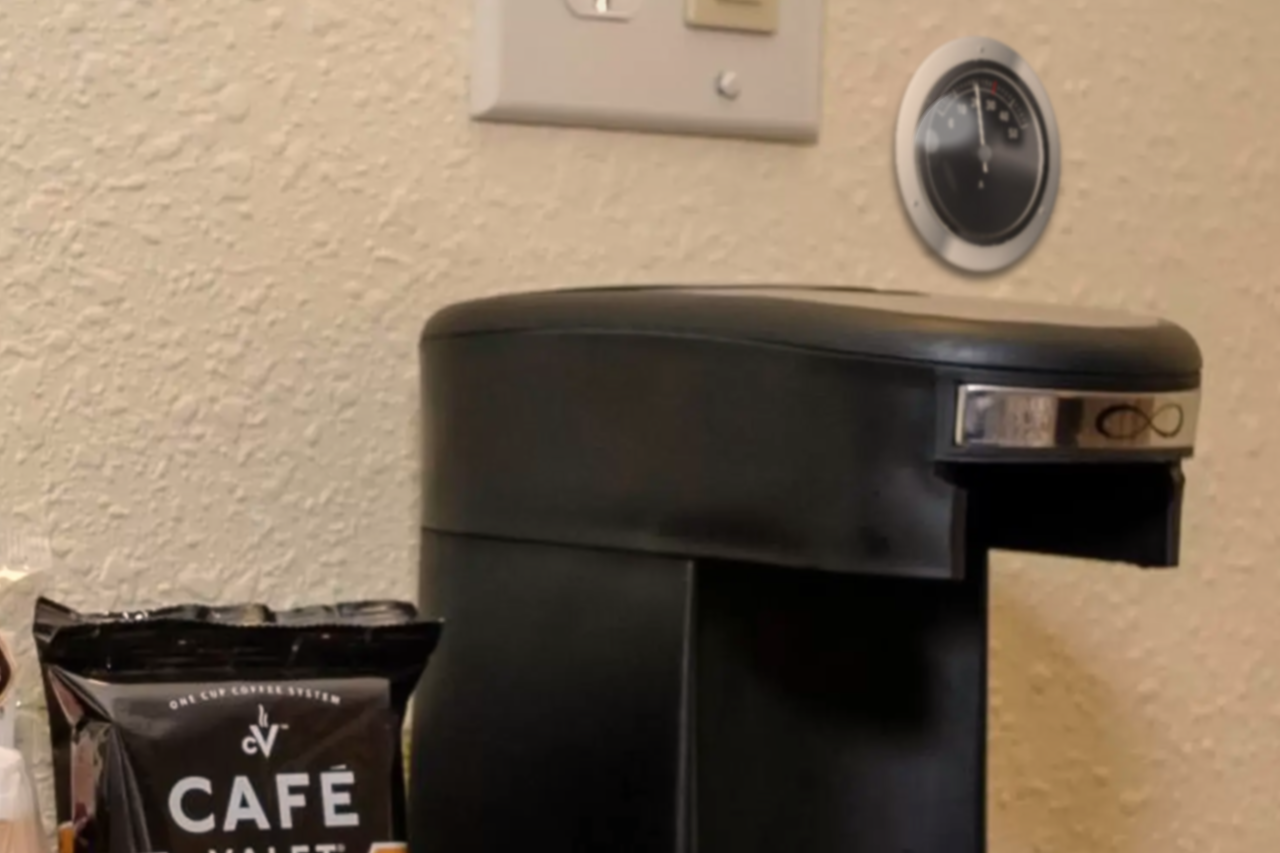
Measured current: A 20
